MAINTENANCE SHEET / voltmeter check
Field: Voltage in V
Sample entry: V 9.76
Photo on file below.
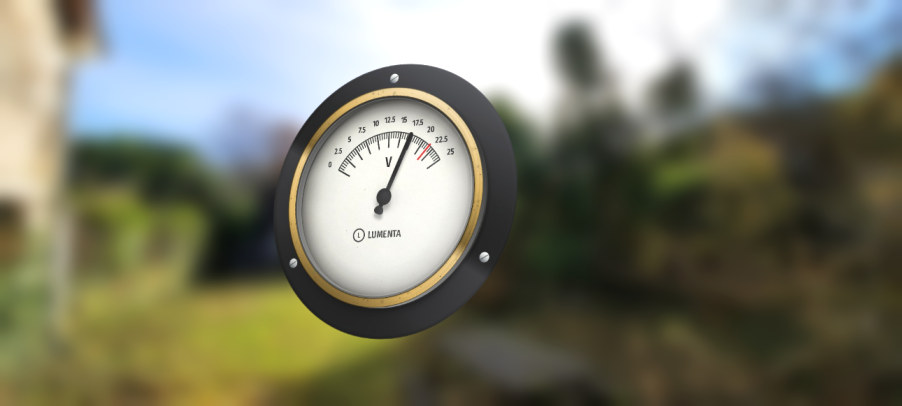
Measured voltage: V 17.5
